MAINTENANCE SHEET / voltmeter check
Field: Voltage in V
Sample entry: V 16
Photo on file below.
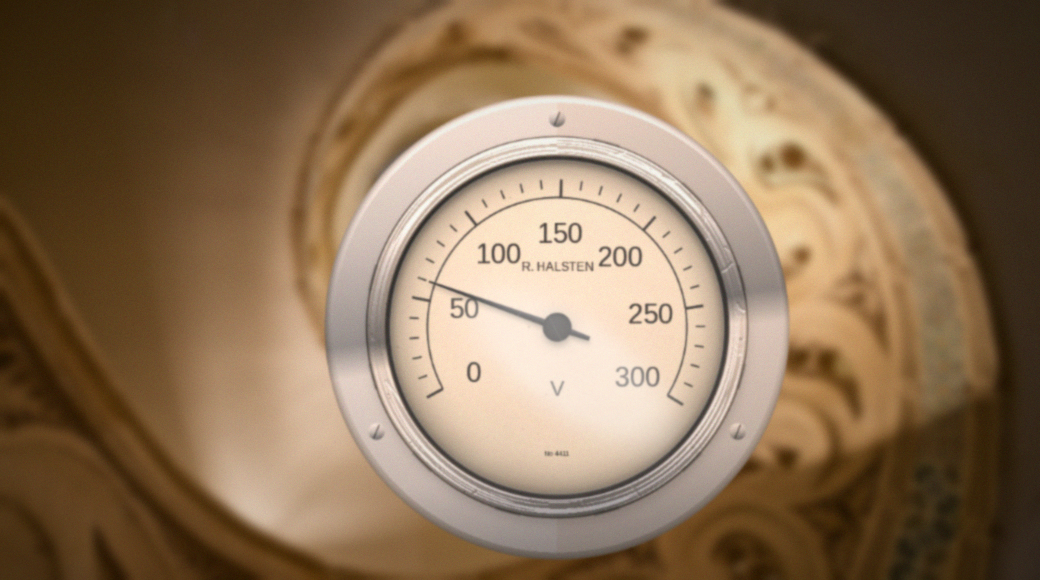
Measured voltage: V 60
